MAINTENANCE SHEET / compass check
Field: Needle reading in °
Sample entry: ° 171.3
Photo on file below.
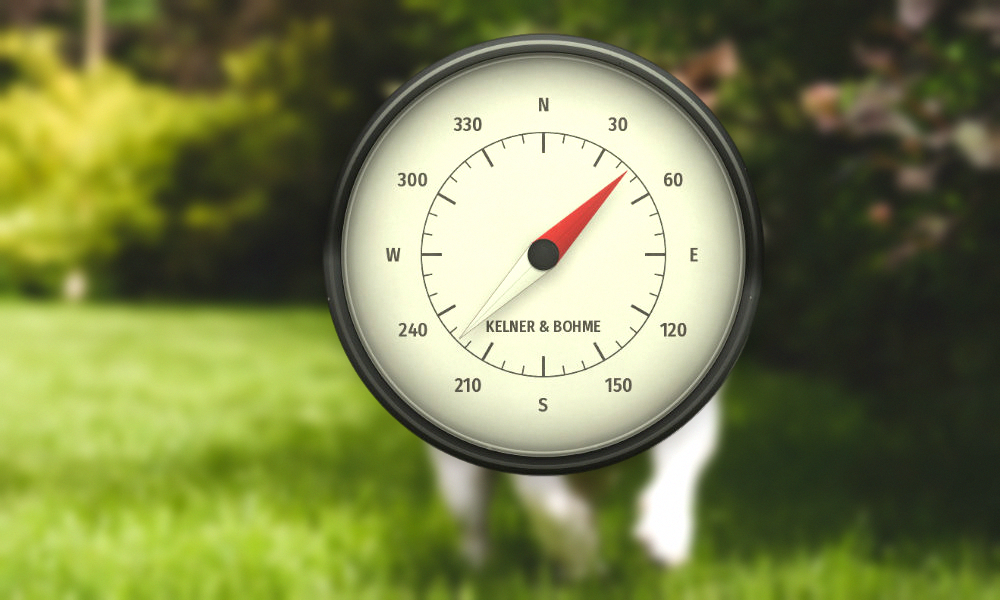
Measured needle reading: ° 45
